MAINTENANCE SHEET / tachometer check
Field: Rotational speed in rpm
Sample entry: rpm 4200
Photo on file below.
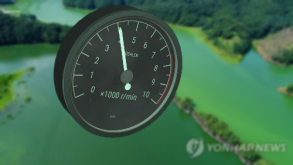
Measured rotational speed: rpm 4000
